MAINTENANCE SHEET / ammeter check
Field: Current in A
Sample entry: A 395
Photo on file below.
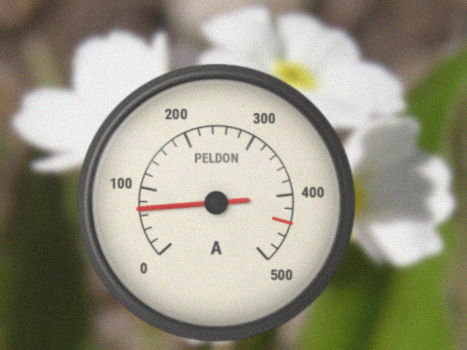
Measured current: A 70
